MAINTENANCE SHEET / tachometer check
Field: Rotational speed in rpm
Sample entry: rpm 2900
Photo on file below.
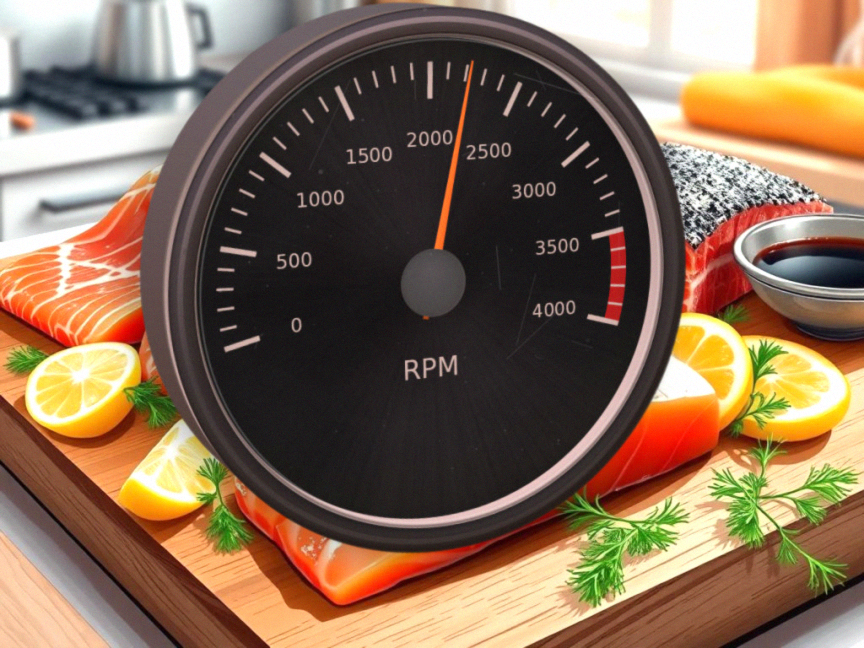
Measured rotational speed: rpm 2200
